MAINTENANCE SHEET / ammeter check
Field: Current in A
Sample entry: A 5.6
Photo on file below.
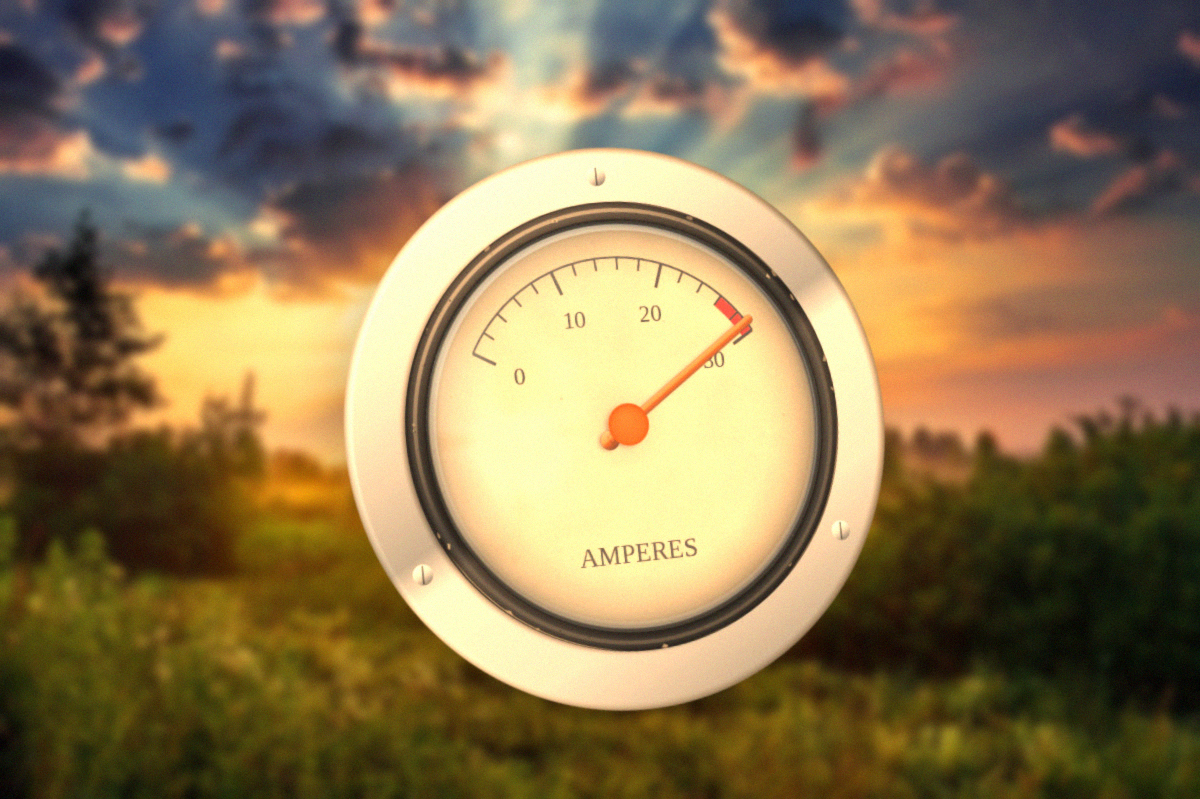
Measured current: A 29
